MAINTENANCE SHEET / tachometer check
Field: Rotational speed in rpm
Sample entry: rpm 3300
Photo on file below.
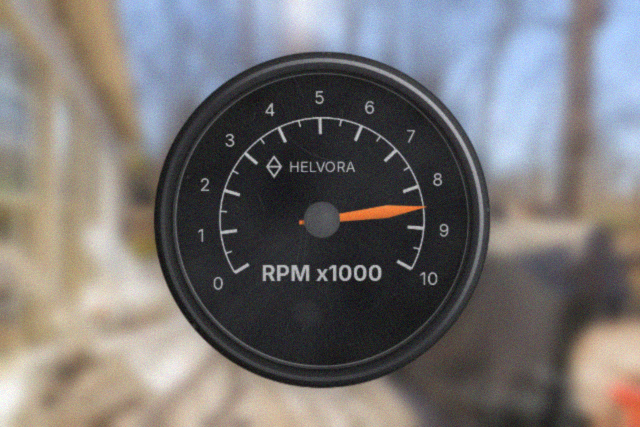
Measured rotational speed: rpm 8500
